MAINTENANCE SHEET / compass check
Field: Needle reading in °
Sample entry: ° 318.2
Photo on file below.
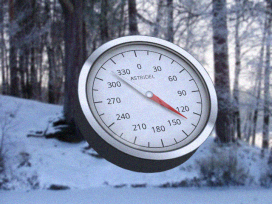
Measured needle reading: ° 135
